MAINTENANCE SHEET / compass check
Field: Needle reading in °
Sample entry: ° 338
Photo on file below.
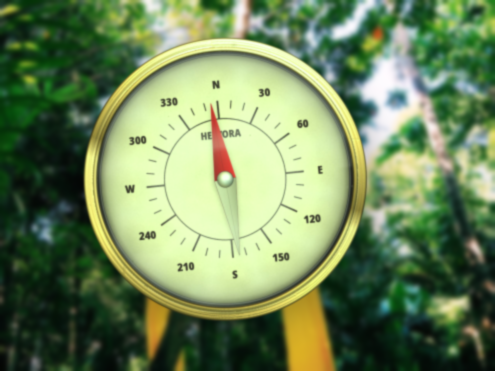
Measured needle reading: ° 355
